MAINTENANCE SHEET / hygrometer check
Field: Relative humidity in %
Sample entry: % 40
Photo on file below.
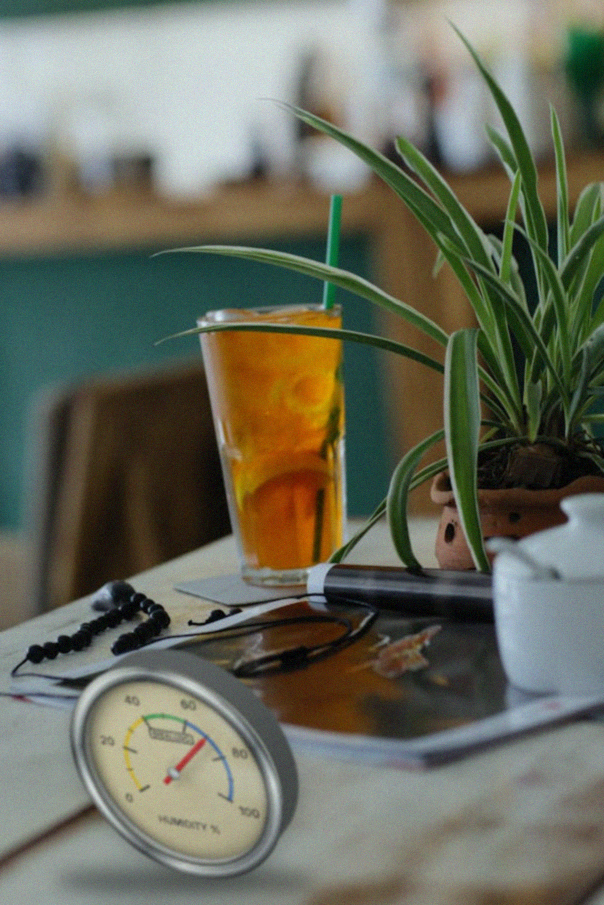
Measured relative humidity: % 70
